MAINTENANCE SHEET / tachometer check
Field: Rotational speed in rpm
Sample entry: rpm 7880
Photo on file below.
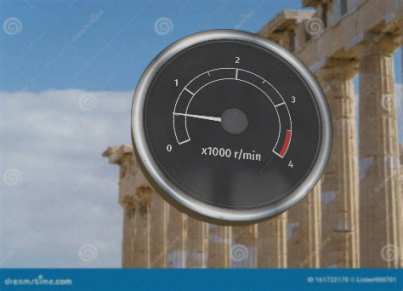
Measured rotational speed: rpm 500
